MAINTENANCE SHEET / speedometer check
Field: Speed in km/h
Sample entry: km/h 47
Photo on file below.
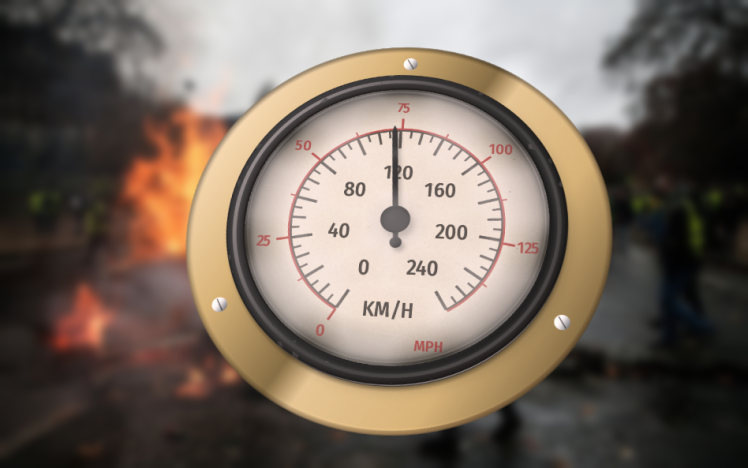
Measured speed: km/h 117.5
